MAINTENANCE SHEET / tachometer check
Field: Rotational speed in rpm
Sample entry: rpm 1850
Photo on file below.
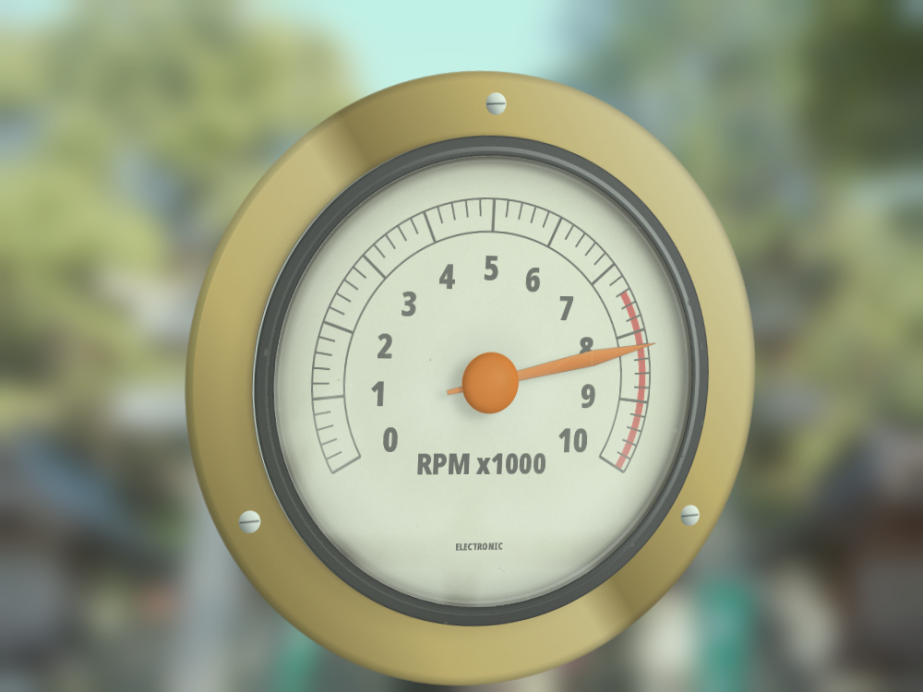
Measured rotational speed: rpm 8200
